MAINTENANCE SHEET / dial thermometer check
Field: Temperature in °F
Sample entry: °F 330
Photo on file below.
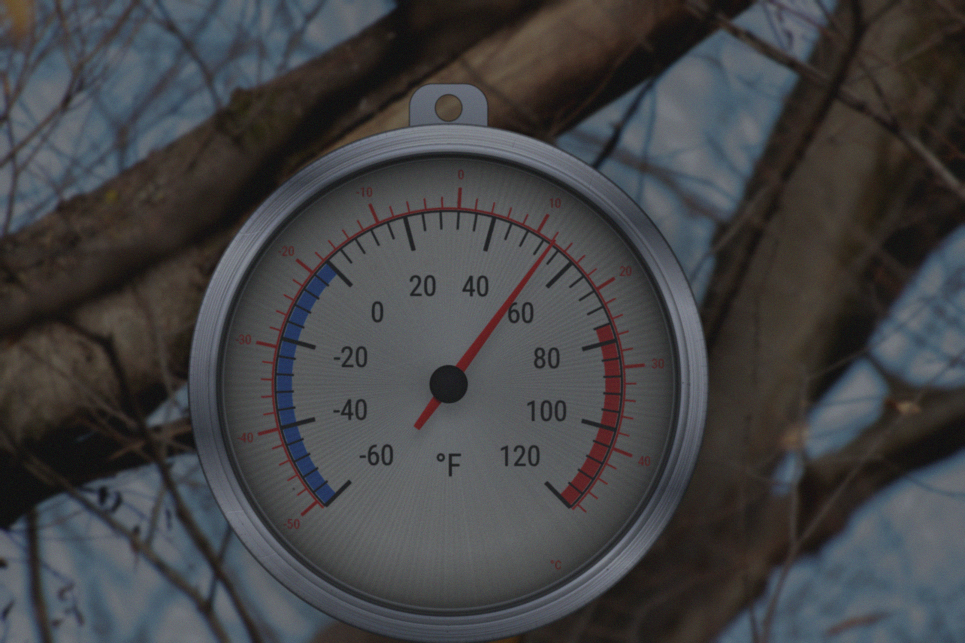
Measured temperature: °F 54
